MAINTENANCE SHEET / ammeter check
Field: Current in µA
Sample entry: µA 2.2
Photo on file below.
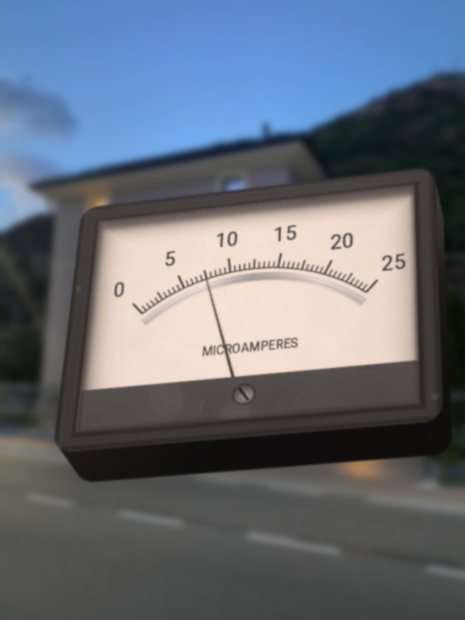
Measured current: µA 7.5
